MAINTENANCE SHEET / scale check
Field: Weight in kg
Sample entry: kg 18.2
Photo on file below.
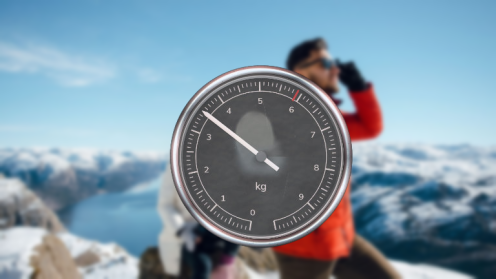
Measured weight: kg 3.5
